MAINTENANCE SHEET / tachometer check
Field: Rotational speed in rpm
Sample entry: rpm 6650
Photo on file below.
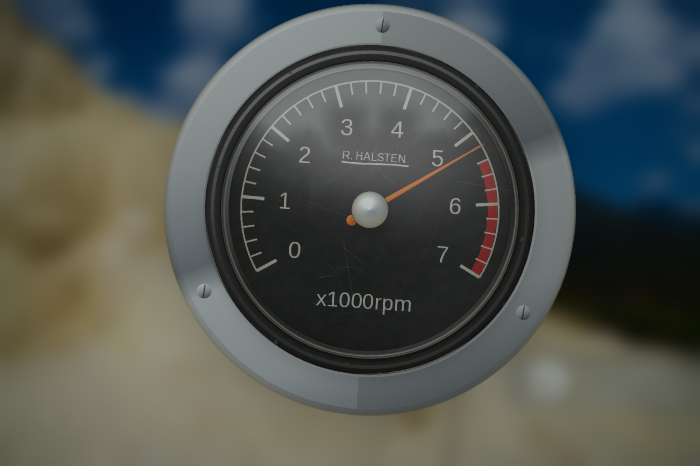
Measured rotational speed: rpm 5200
